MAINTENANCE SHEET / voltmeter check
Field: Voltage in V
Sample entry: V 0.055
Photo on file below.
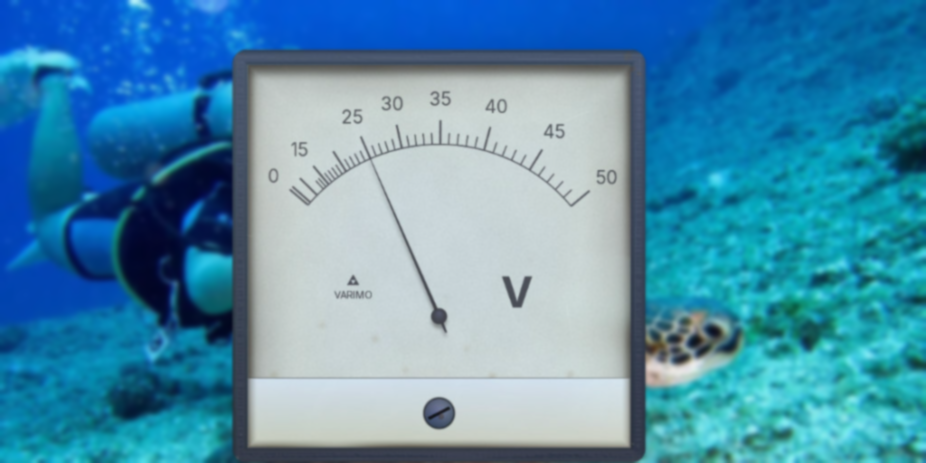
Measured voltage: V 25
